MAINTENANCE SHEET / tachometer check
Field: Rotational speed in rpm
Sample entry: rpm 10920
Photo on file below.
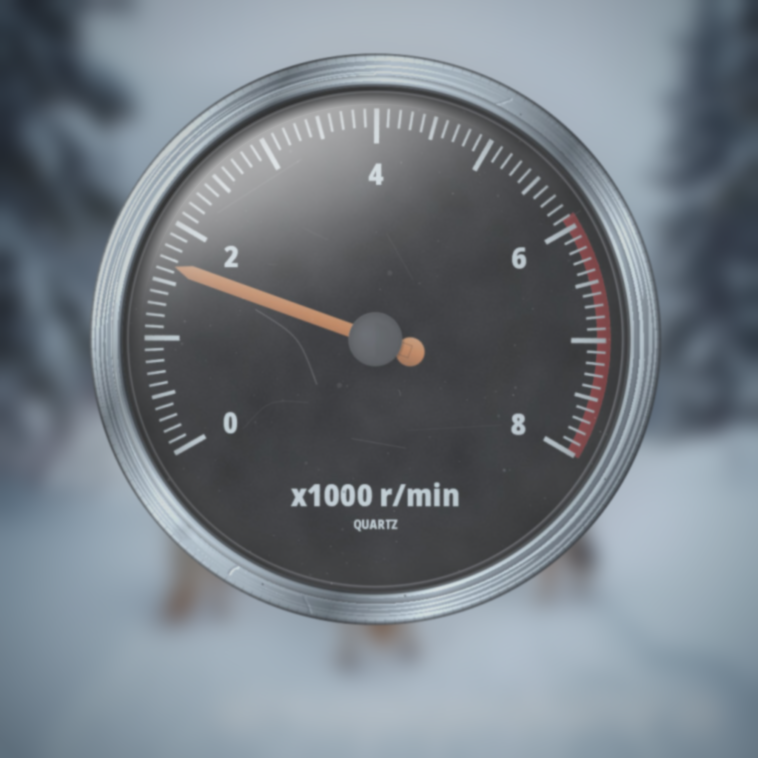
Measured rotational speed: rpm 1650
